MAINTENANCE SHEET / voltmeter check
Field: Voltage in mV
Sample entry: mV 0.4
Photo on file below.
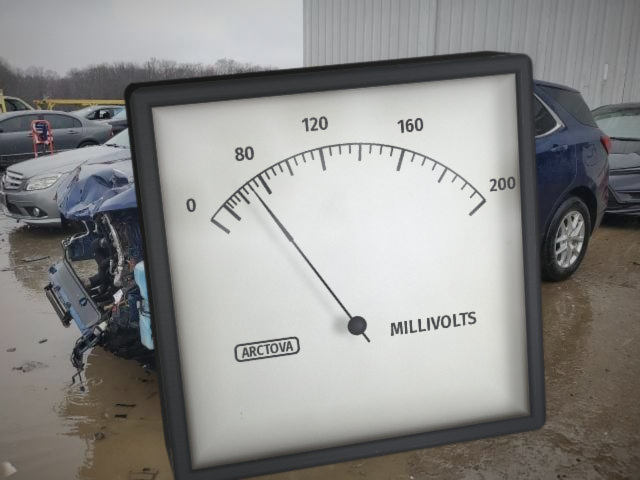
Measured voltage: mV 70
